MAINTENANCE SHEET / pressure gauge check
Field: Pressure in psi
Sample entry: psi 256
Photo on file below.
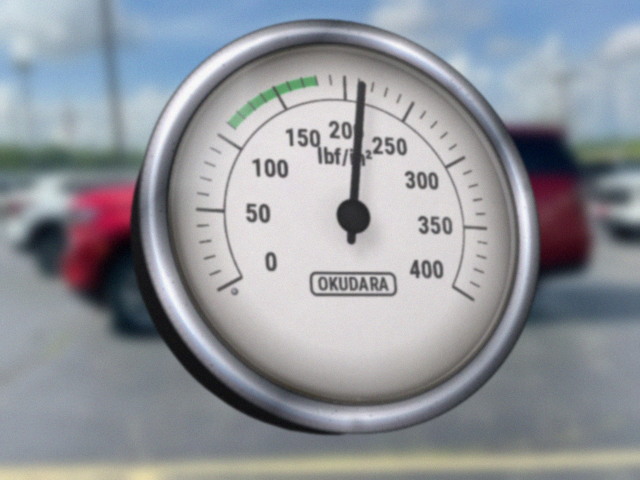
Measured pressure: psi 210
